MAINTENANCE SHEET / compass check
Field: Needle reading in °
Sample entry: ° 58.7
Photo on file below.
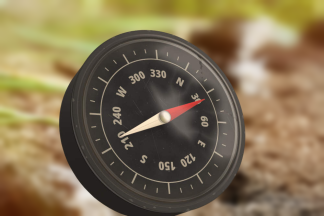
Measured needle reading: ° 35
